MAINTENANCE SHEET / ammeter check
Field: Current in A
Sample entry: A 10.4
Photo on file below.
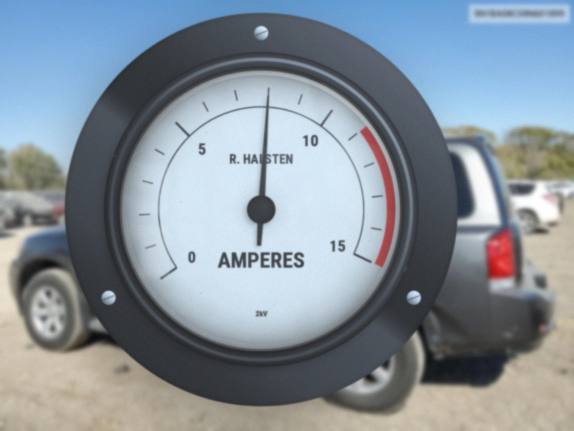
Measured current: A 8
